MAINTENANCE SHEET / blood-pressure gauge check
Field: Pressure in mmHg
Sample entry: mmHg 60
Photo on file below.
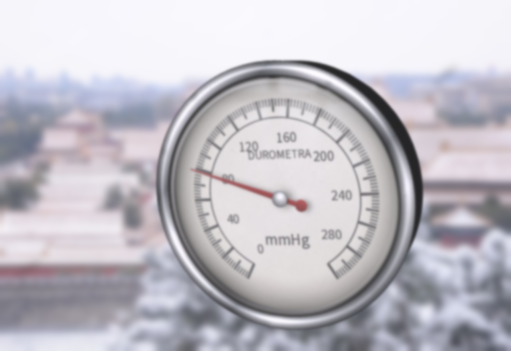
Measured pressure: mmHg 80
